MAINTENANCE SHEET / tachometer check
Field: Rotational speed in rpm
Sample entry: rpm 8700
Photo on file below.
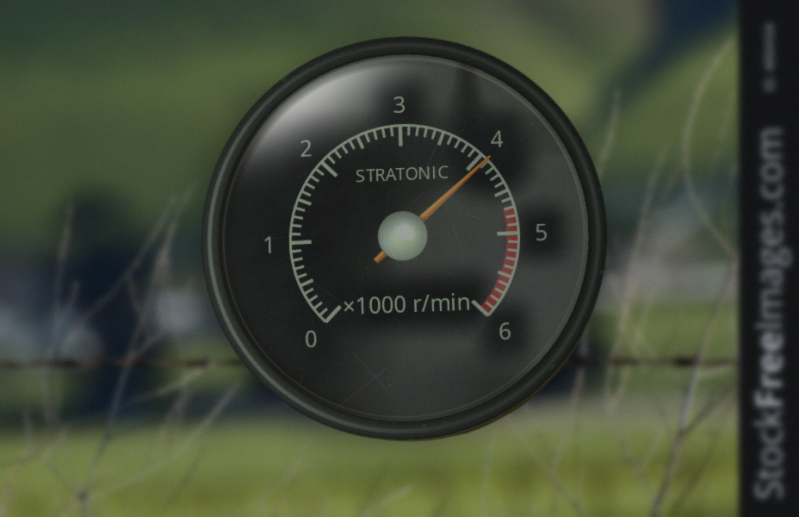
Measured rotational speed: rpm 4100
